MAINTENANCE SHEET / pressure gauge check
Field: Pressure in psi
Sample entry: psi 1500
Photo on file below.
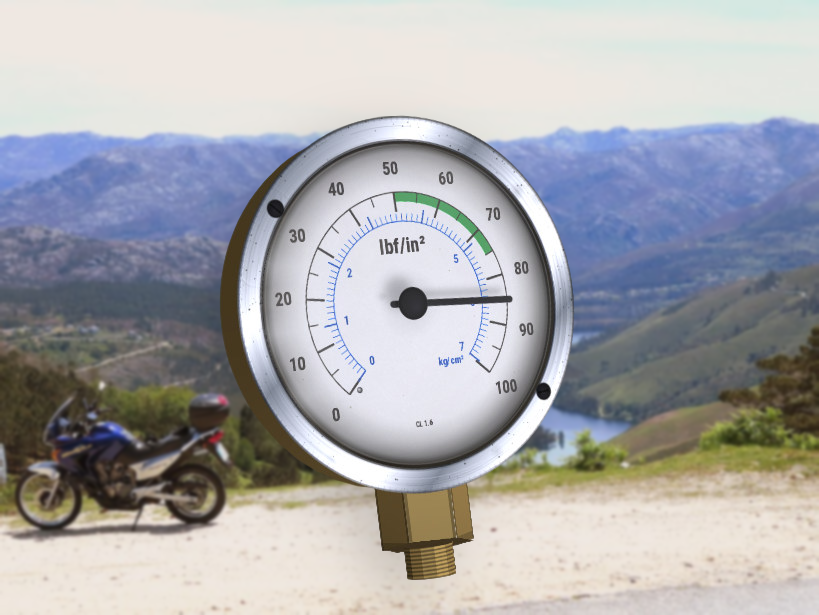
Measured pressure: psi 85
